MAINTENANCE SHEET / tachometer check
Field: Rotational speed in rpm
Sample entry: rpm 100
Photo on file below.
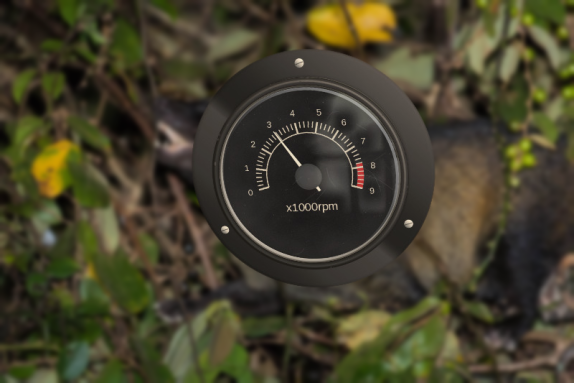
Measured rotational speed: rpm 3000
